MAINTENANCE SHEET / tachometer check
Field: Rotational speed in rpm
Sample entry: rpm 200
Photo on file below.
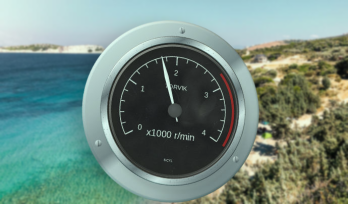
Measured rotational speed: rpm 1700
